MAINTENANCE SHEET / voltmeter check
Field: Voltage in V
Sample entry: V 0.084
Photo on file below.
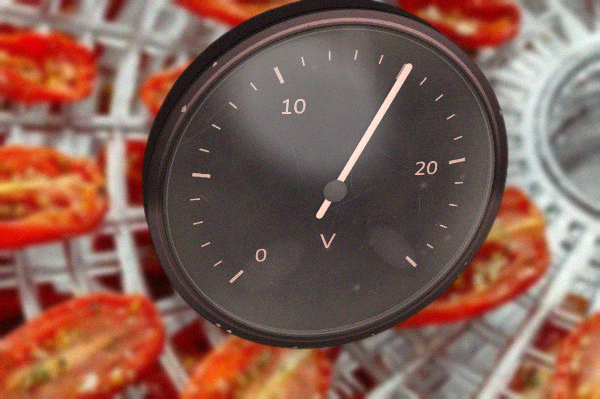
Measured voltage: V 15
